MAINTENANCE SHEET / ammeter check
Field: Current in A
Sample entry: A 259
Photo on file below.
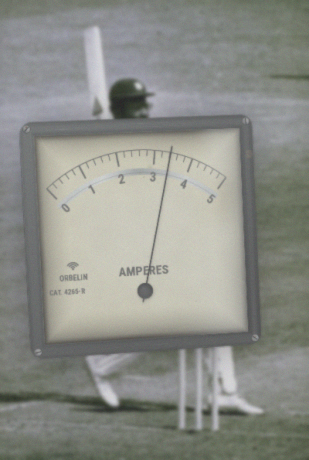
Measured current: A 3.4
